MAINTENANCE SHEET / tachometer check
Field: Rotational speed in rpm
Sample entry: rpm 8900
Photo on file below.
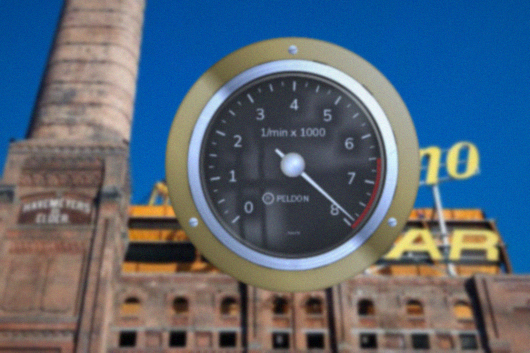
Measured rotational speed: rpm 7875
